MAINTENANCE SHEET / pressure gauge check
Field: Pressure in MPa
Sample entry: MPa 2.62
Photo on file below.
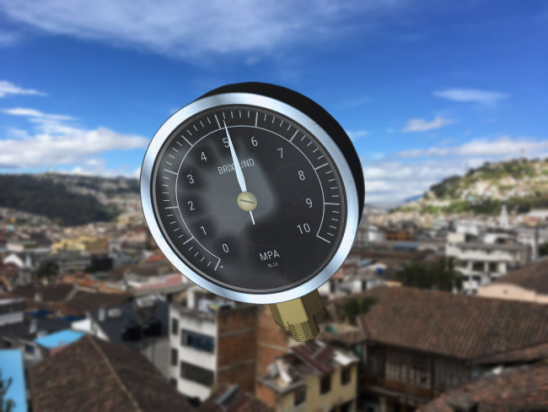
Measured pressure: MPa 5.2
